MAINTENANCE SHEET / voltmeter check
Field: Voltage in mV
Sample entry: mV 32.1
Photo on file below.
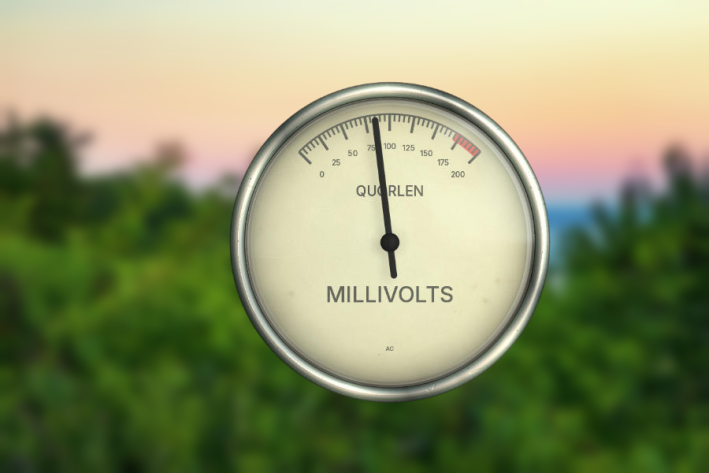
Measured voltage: mV 85
